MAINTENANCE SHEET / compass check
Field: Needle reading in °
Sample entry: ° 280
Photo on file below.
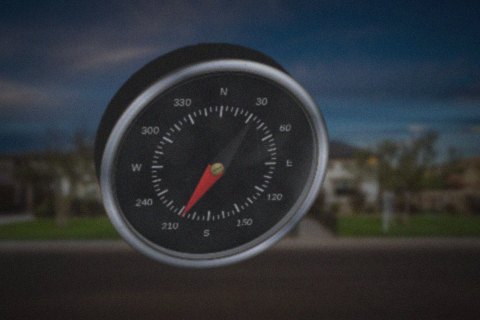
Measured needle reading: ° 210
